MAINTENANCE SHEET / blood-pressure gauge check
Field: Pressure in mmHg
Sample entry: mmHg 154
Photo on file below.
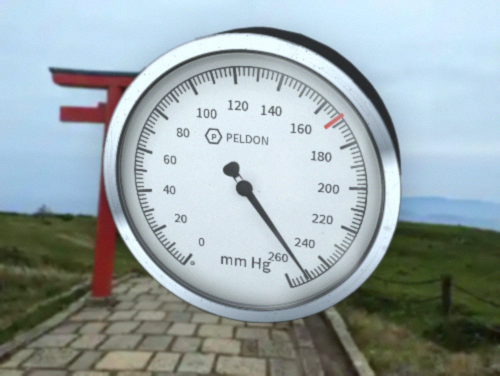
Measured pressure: mmHg 250
